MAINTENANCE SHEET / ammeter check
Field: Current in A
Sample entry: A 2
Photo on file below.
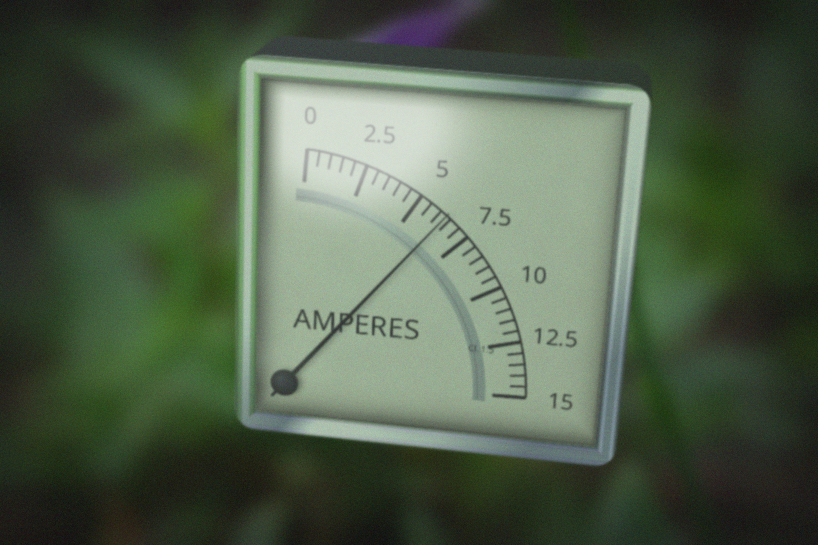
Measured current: A 6.25
